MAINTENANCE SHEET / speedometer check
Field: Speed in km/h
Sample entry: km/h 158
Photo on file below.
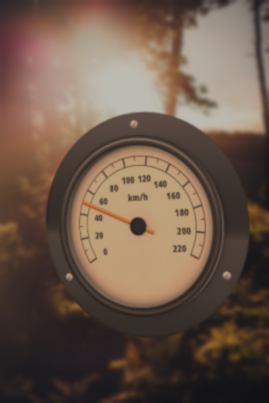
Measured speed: km/h 50
